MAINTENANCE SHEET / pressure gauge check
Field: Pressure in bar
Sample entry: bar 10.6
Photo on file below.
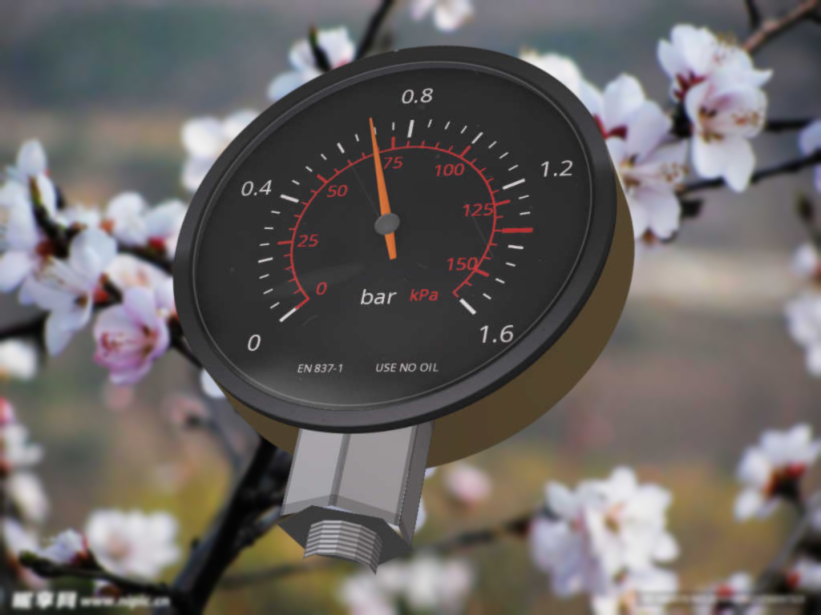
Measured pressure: bar 0.7
